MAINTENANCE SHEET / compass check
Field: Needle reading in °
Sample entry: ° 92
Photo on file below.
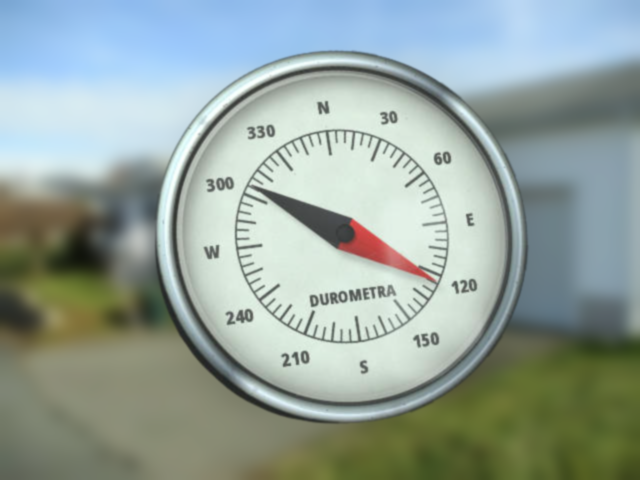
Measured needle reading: ° 125
